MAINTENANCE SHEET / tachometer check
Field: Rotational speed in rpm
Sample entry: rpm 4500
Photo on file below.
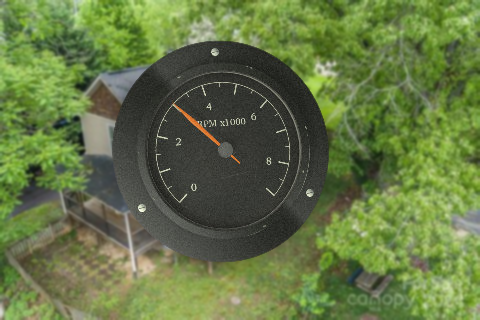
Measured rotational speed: rpm 3000
